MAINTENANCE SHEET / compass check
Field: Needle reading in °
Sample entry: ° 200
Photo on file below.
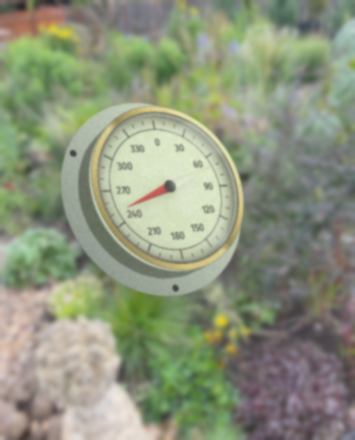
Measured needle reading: ° 250
